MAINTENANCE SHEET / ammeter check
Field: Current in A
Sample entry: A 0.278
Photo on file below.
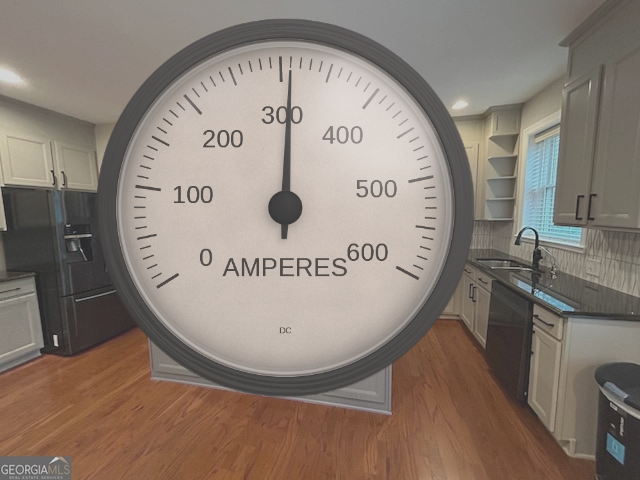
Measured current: A 310
